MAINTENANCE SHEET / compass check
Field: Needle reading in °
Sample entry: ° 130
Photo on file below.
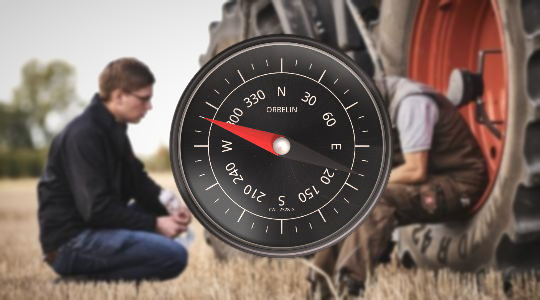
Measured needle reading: ° 290
